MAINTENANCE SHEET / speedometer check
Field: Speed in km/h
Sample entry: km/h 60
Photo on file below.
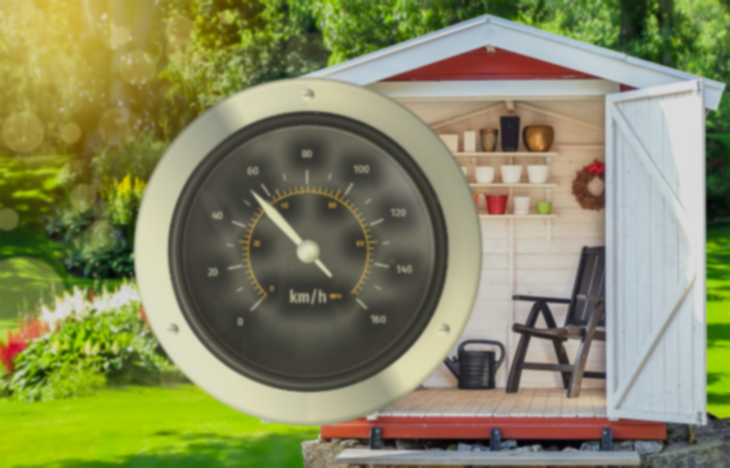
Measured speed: km/h 55
